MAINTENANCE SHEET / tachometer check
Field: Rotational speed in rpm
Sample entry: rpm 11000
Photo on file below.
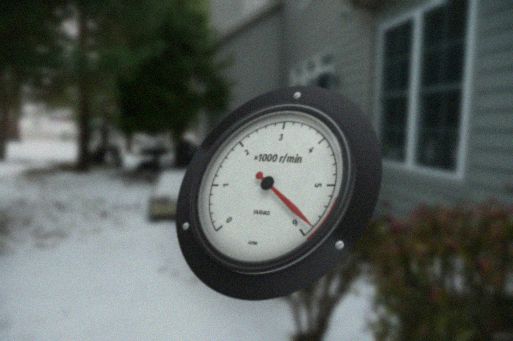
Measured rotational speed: rpm 5800
